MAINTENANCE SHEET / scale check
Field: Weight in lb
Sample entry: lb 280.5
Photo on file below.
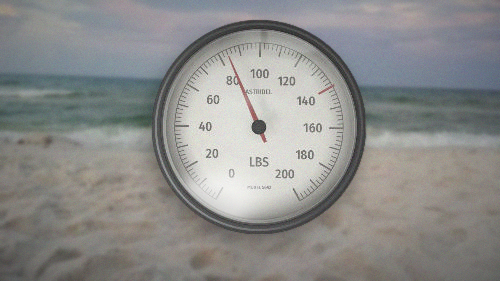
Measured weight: lb 84
